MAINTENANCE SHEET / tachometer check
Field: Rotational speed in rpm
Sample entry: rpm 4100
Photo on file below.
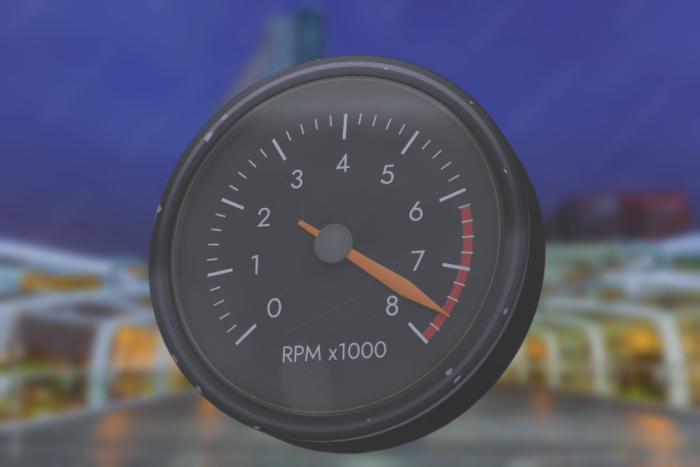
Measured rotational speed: rpm 7600
